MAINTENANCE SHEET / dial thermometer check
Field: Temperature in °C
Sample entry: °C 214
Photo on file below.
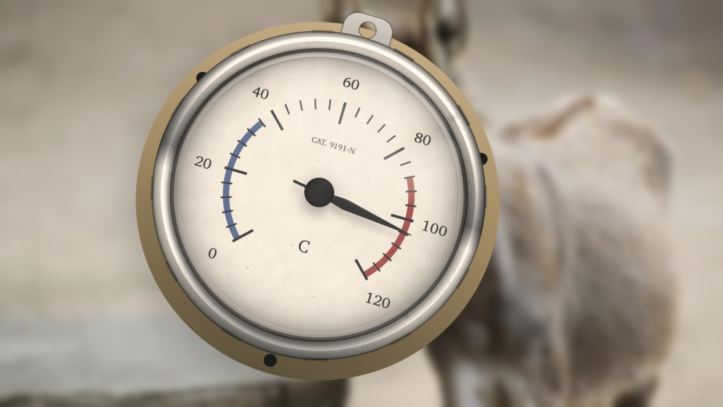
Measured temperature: °C 104
